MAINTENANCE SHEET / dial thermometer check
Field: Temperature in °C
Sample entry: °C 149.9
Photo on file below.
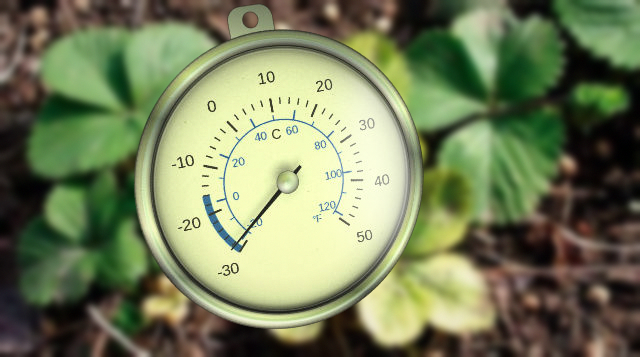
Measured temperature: °C -28
